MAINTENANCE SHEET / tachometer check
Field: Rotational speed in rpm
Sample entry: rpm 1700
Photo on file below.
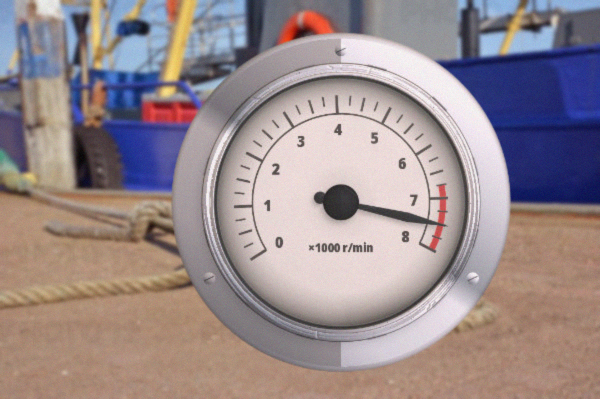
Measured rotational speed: rpm 7500
